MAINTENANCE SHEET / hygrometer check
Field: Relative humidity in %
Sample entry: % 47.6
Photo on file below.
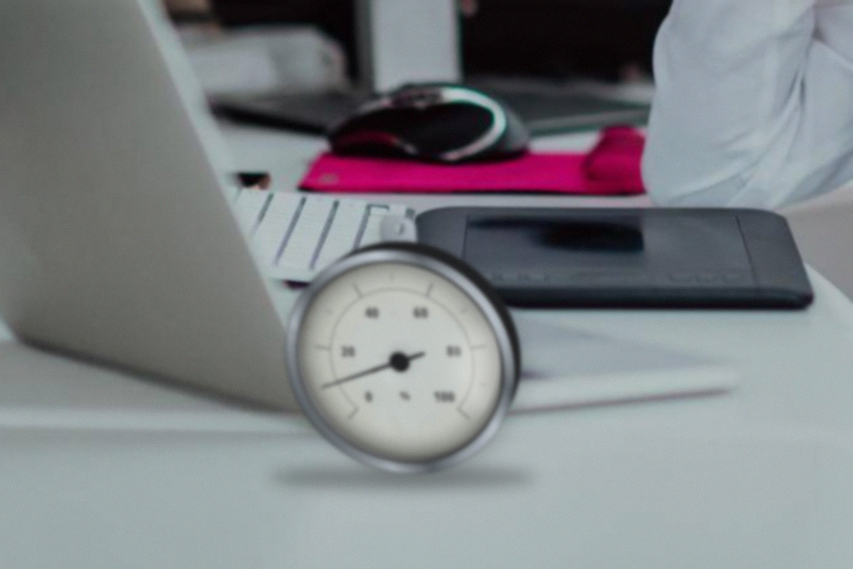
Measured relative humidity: % 10
